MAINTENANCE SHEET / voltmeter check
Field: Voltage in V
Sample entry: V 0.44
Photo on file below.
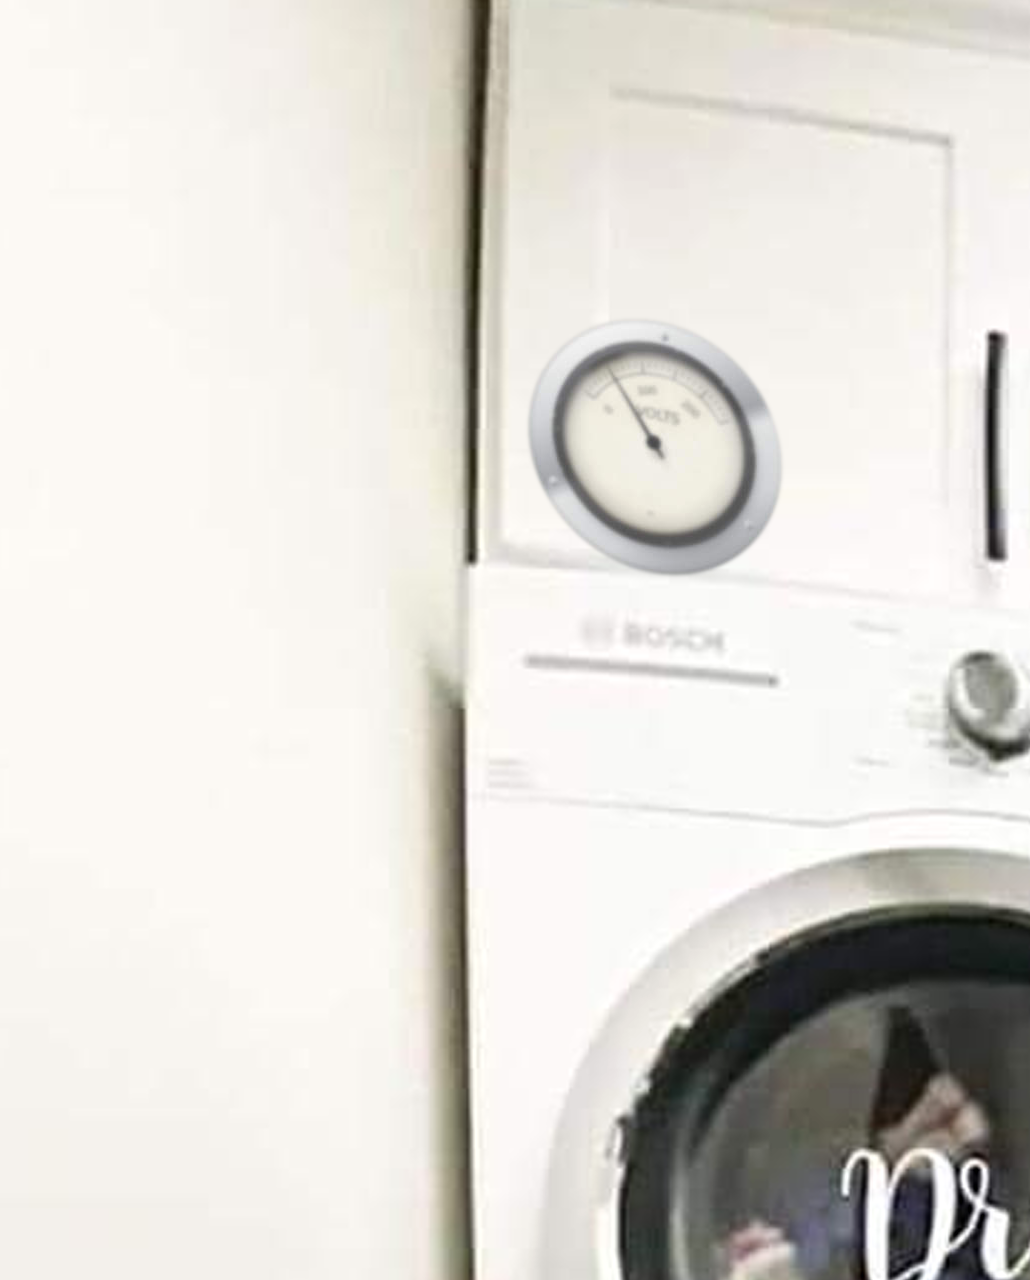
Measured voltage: V 50
